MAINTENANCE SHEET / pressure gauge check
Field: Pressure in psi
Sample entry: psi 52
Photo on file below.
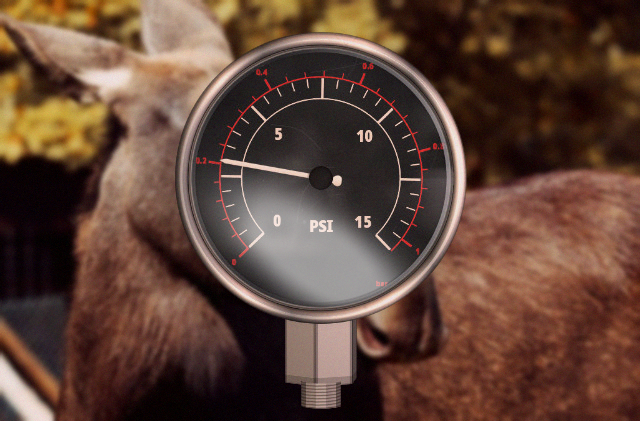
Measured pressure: psi 3
